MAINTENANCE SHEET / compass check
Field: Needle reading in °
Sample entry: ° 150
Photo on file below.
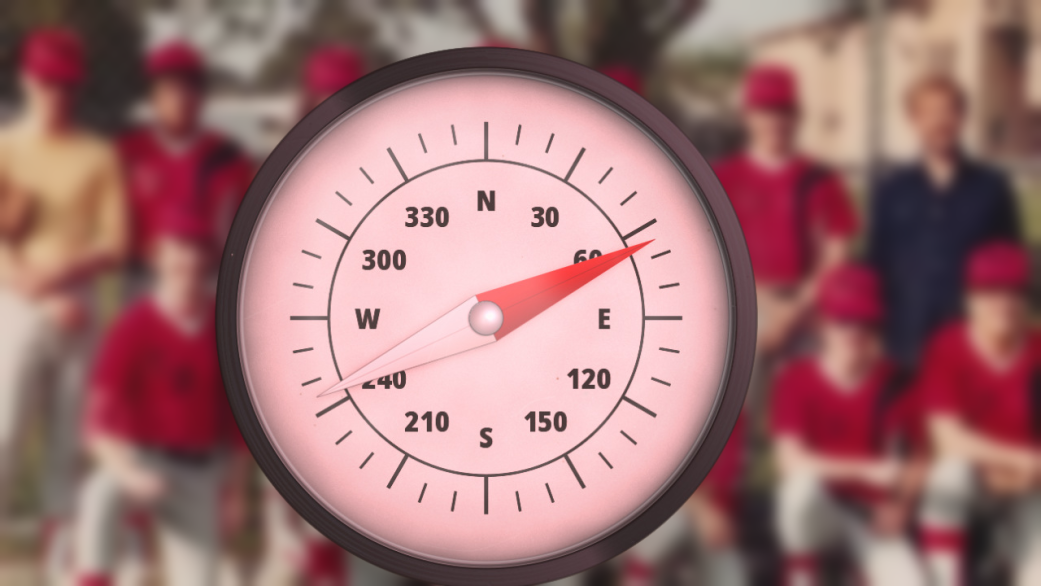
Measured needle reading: ° 65
